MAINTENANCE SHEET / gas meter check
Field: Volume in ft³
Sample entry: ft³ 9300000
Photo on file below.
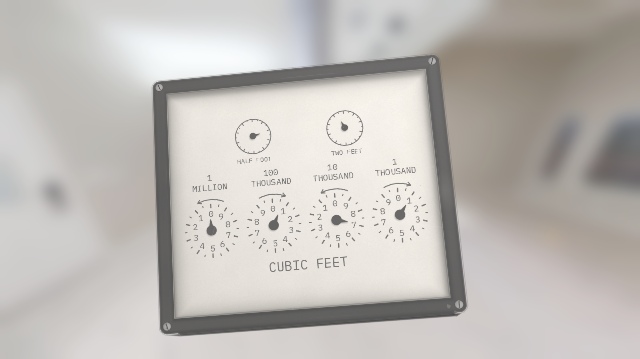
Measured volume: ft³ 7100
